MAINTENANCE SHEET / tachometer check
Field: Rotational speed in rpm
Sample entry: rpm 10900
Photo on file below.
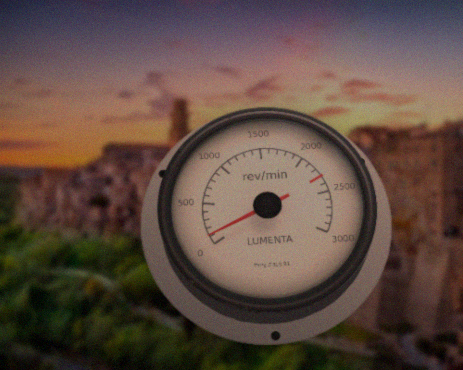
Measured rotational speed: rpm 100
